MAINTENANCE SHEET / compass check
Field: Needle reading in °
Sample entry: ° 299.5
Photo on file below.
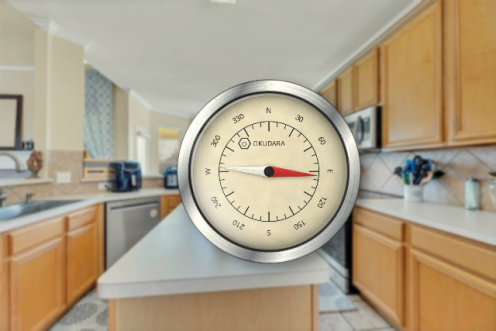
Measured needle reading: ° 95
